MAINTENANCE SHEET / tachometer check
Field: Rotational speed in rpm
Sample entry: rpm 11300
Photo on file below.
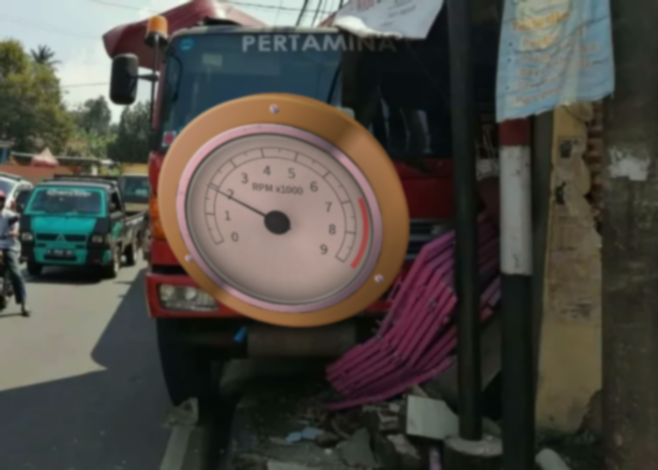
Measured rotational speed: rpm 2000
